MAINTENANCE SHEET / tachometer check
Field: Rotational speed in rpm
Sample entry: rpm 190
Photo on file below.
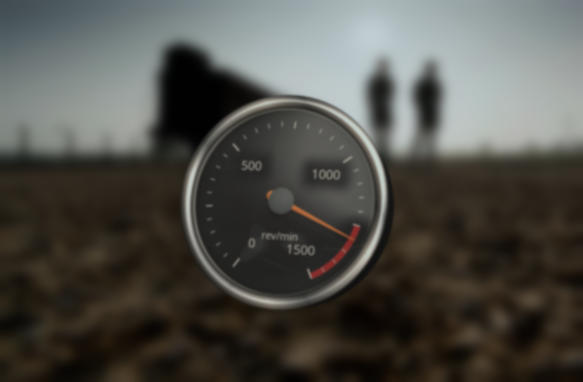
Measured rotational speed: rpm 1300
